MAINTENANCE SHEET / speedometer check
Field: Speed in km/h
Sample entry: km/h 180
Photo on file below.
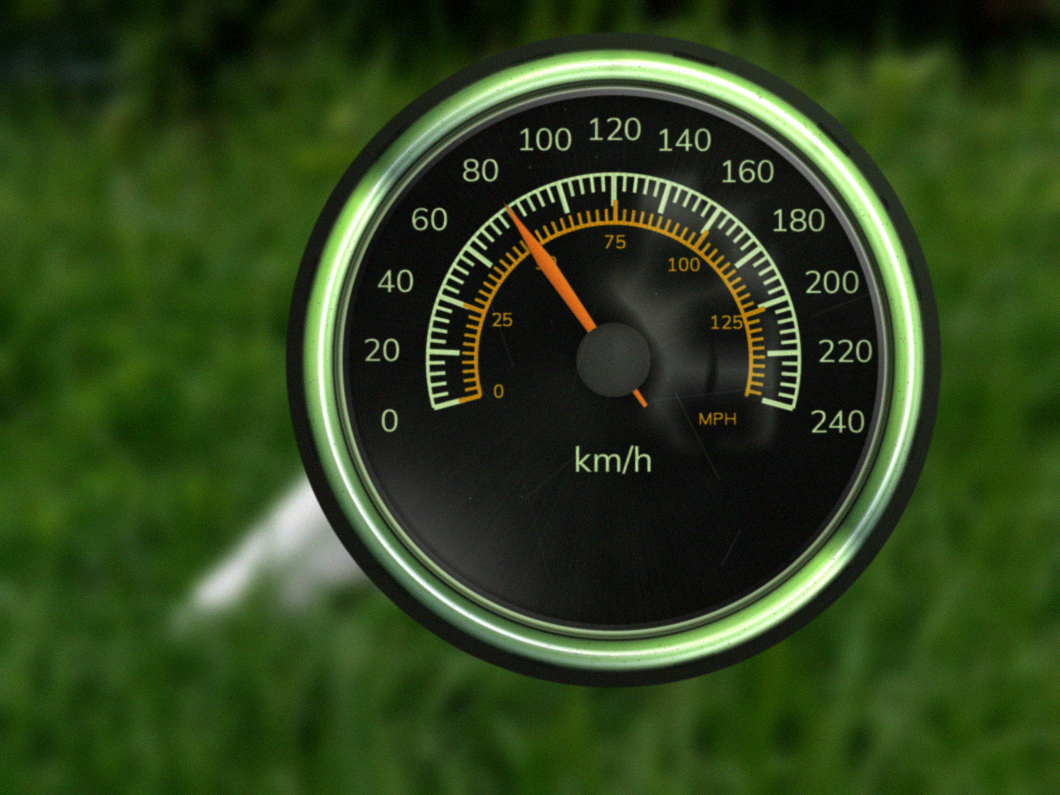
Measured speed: km/h 80
